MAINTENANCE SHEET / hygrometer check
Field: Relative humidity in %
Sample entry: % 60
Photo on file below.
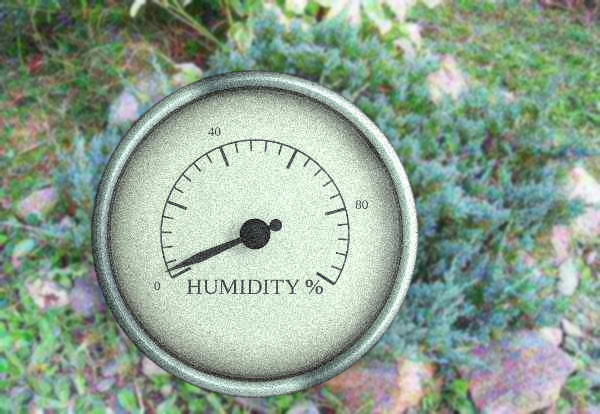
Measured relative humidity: % 2
